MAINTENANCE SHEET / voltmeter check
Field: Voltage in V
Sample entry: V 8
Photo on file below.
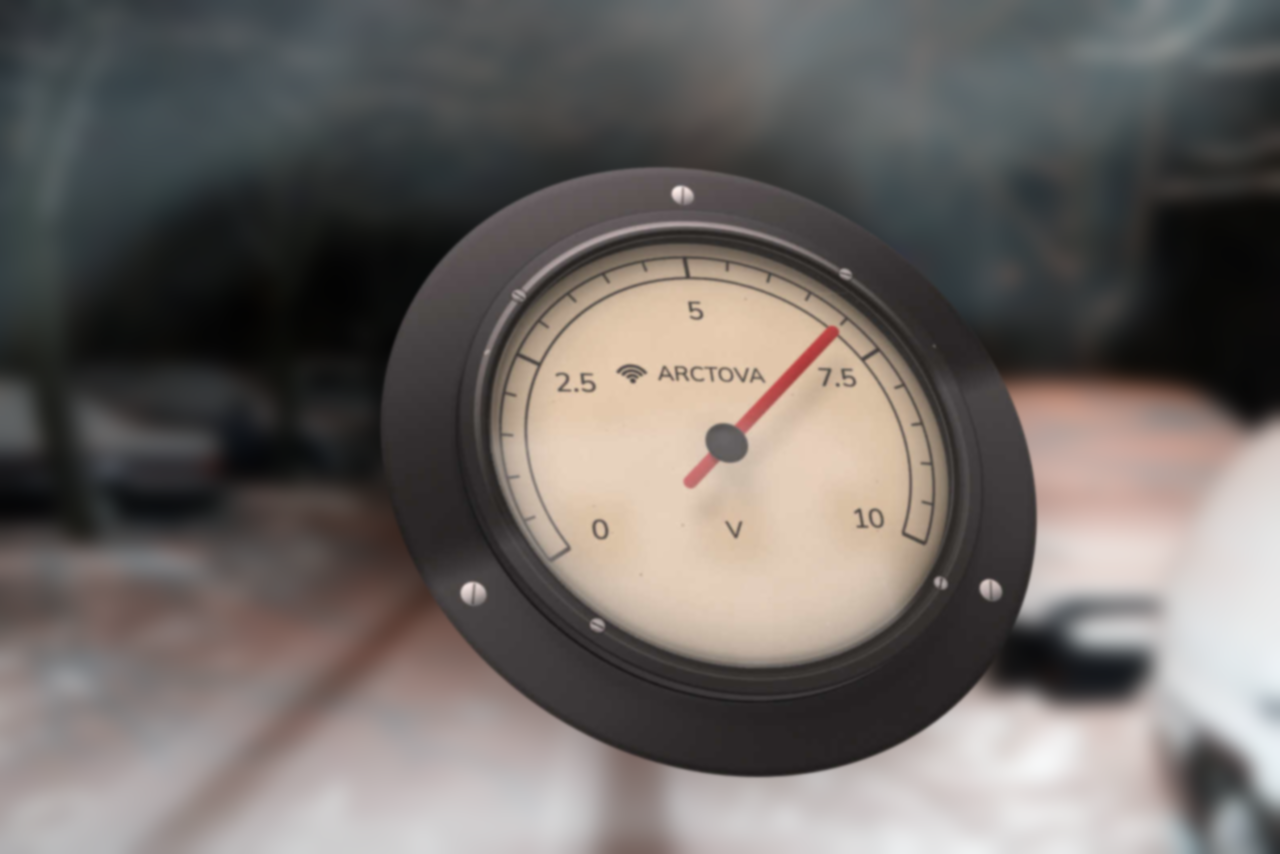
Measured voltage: V 7
